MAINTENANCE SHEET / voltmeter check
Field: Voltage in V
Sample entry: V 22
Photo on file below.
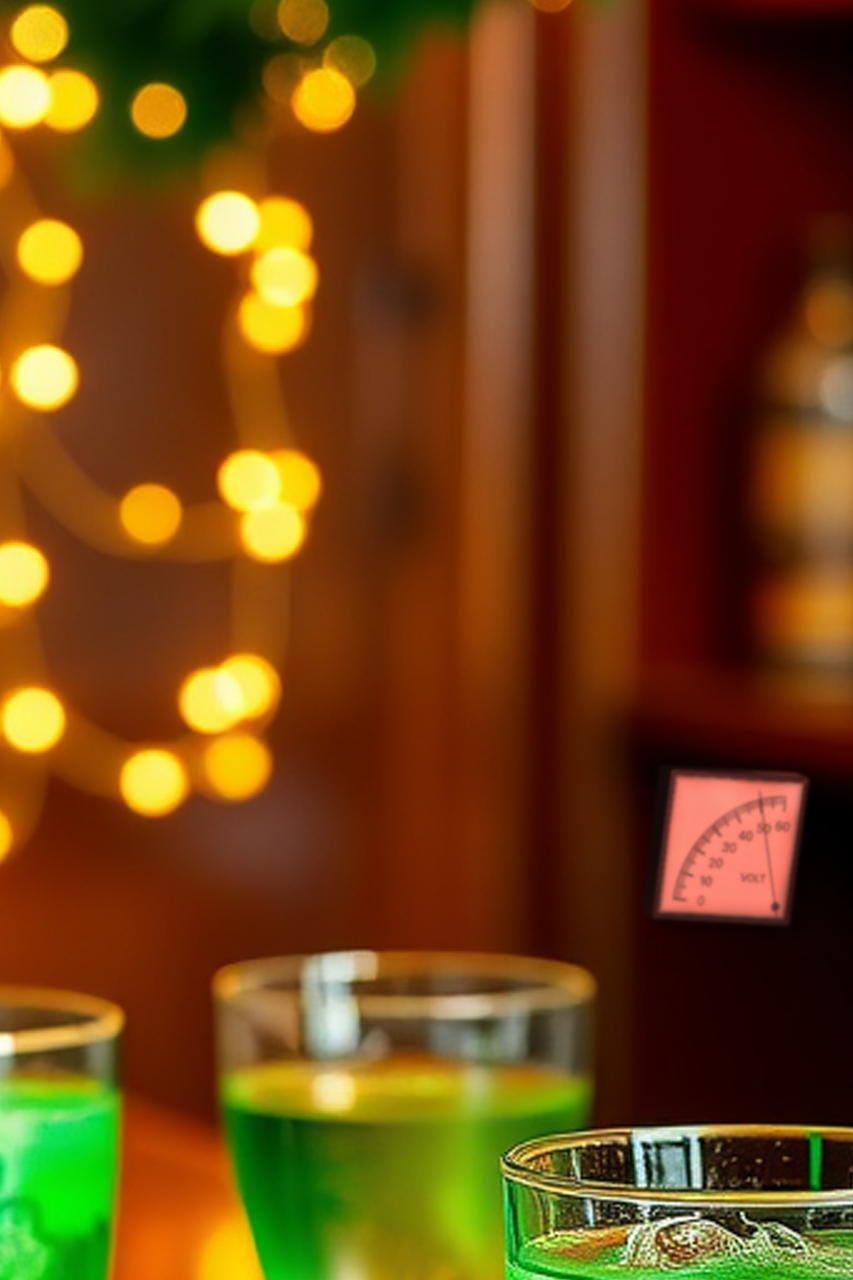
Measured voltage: V 50
